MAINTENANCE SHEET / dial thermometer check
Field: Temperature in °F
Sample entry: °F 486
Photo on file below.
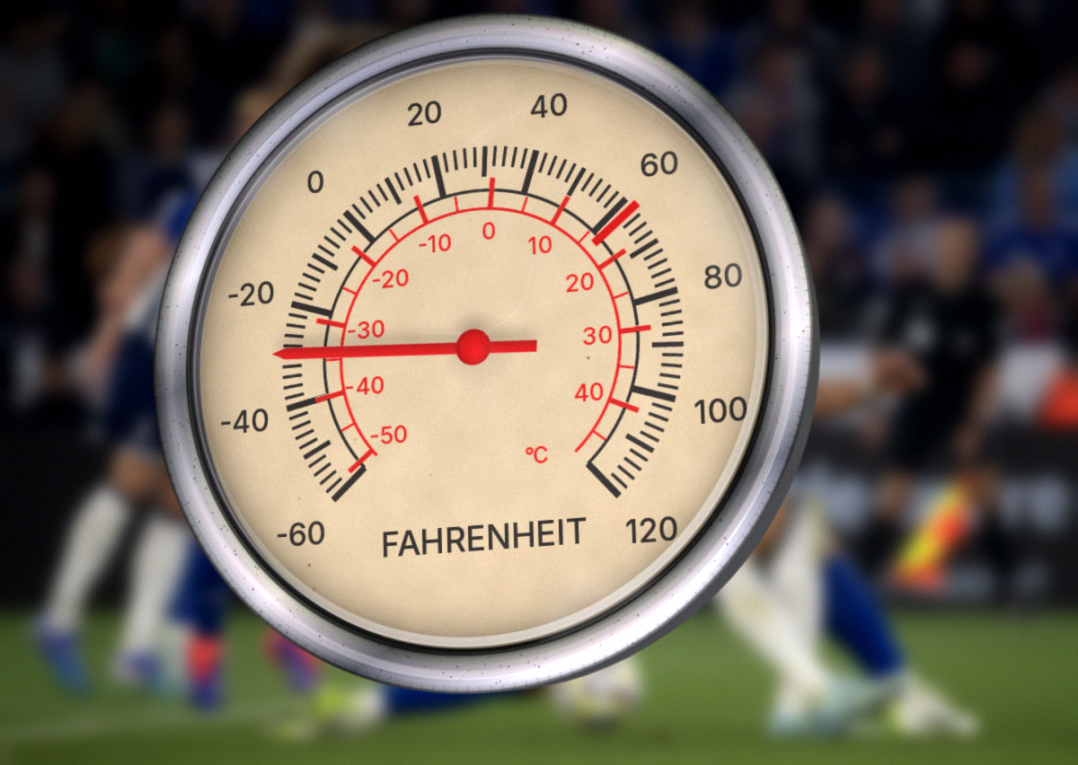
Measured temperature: °F -30
